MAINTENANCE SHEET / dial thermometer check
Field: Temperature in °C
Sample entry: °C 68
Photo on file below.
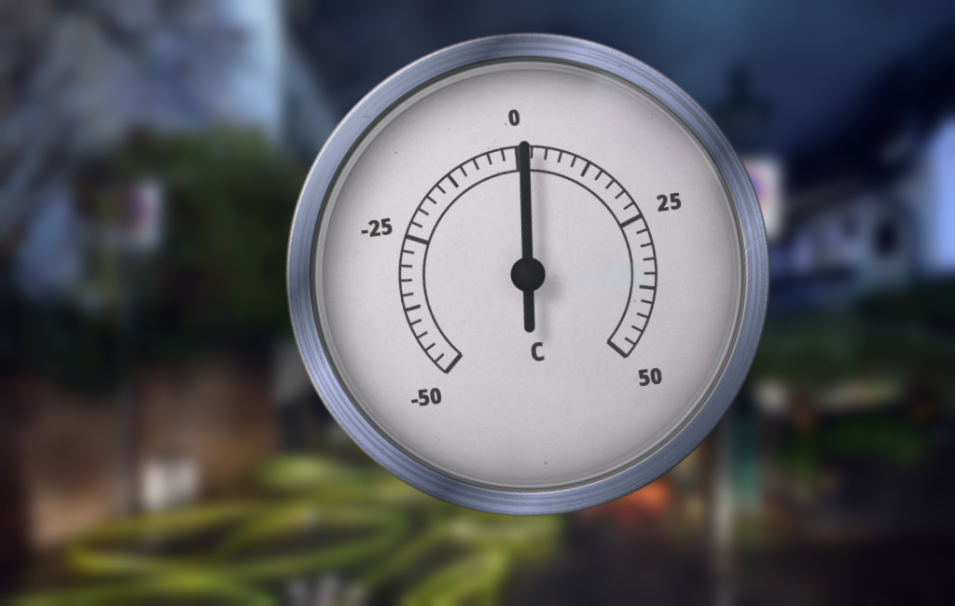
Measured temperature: °C 1.25
